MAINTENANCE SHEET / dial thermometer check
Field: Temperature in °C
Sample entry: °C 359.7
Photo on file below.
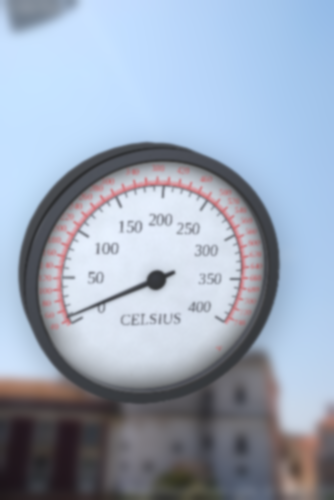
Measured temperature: °C 10
